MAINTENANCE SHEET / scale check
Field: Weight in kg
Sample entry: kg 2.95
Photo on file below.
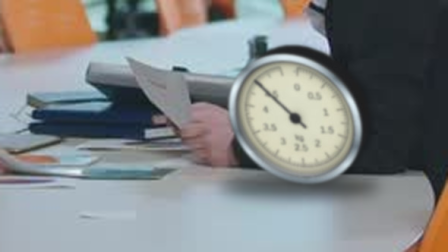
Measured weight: kg 4.5
